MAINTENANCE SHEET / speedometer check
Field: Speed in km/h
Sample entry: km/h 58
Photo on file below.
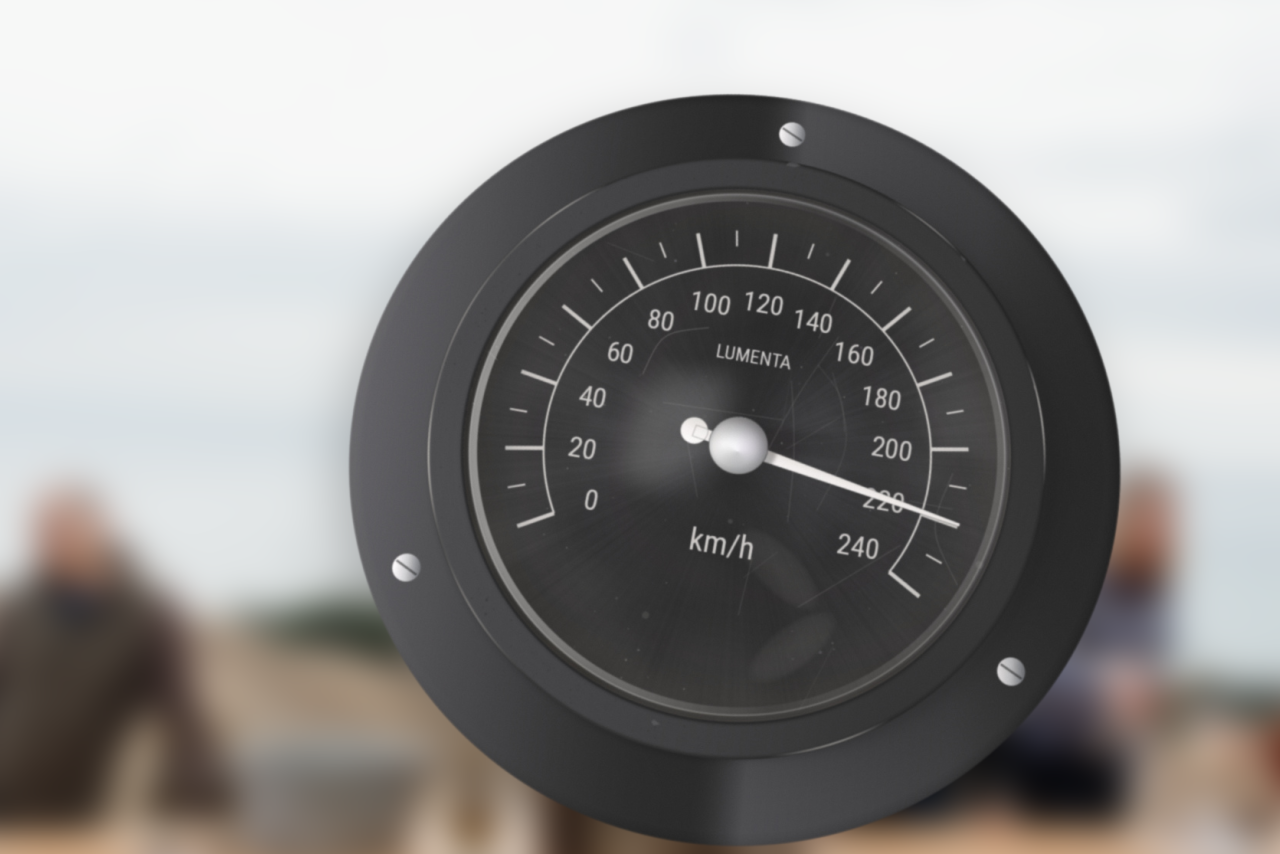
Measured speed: km/h 220
